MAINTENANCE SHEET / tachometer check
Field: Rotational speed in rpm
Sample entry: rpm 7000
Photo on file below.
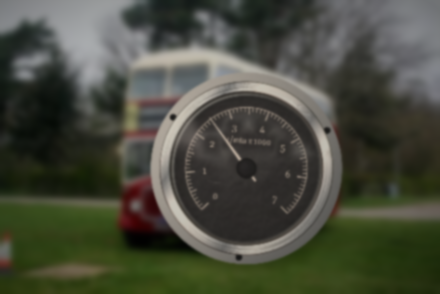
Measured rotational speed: rpm 2500
